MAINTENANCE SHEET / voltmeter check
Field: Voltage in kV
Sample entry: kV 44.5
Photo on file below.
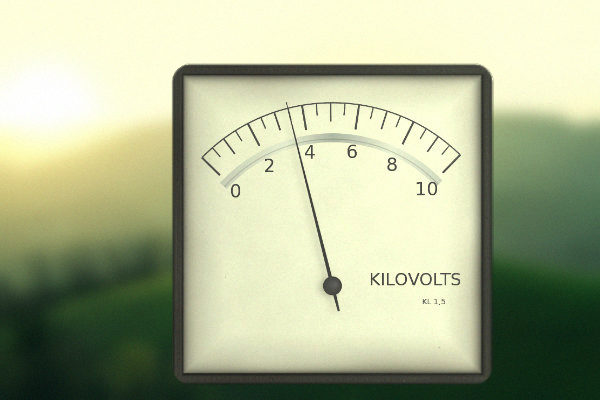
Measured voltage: kV 3.5
